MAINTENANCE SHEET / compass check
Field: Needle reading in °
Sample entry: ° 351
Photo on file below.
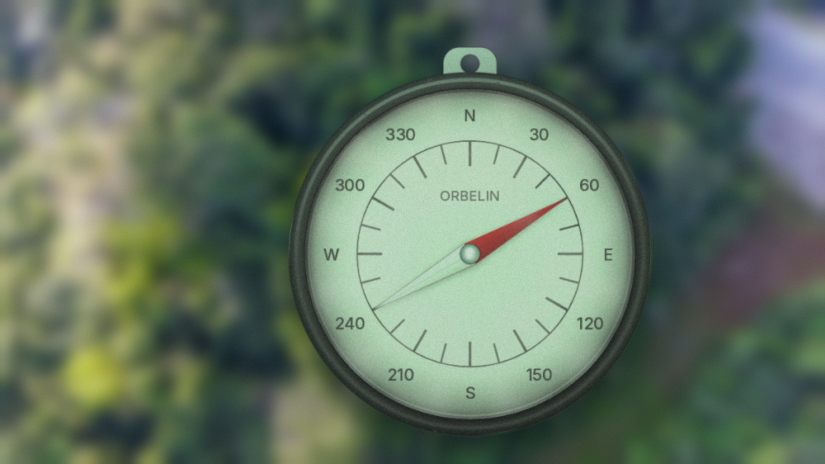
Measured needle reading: ° 60
